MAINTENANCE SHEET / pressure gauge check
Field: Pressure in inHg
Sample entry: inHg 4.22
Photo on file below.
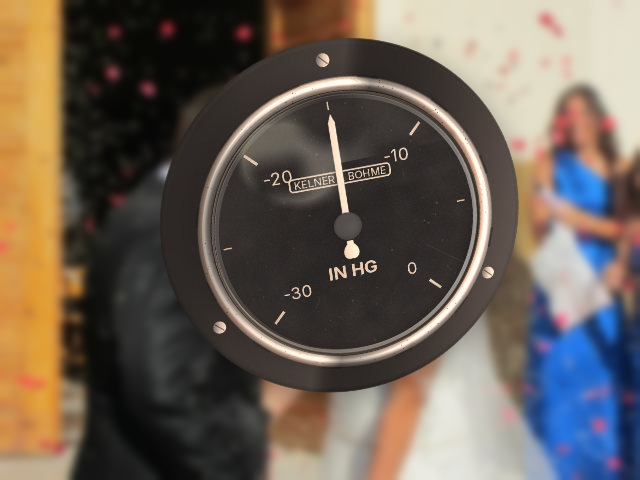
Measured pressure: inHg -15
